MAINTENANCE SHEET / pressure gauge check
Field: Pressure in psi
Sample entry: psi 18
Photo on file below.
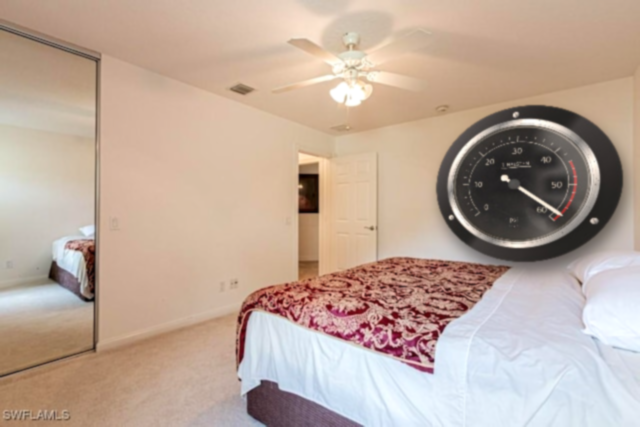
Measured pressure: psi 58
